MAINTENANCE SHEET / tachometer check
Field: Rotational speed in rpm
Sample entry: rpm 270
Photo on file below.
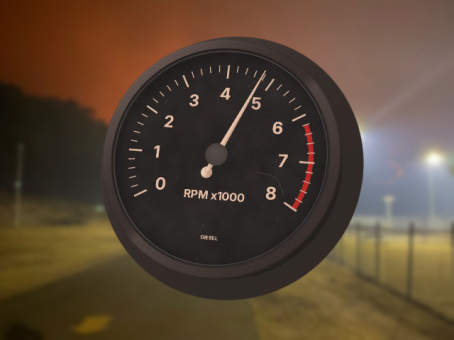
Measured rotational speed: rpm 4800
